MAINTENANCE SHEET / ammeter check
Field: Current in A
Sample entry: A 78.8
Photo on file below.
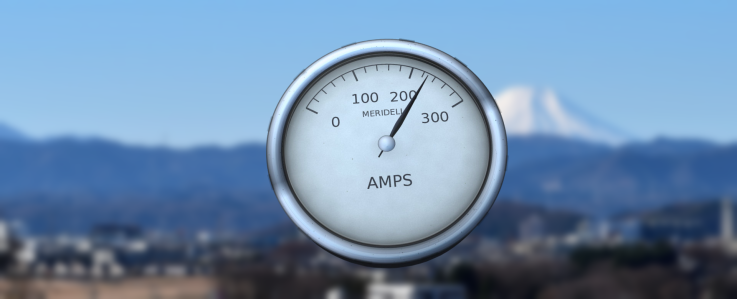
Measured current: A 230
